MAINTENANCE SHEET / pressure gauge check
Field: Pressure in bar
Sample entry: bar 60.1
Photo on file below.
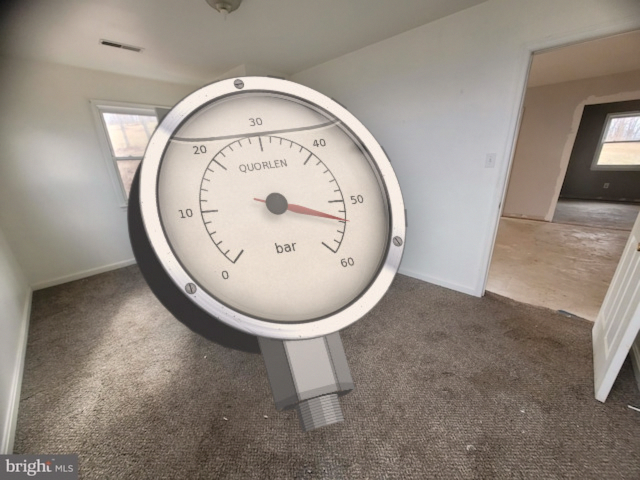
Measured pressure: bar 54
